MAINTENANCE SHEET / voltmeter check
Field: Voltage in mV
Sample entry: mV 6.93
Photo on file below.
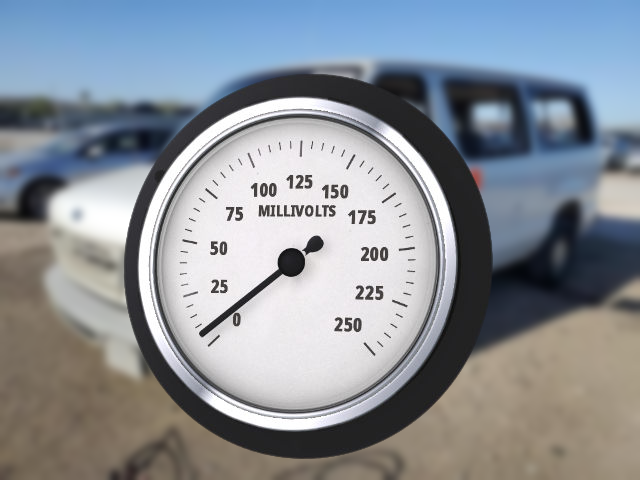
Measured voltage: mV 5
